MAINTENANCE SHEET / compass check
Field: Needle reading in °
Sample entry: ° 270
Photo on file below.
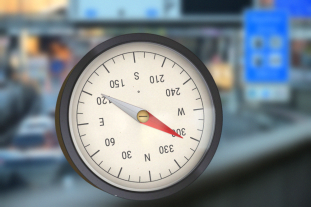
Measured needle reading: ° 305
